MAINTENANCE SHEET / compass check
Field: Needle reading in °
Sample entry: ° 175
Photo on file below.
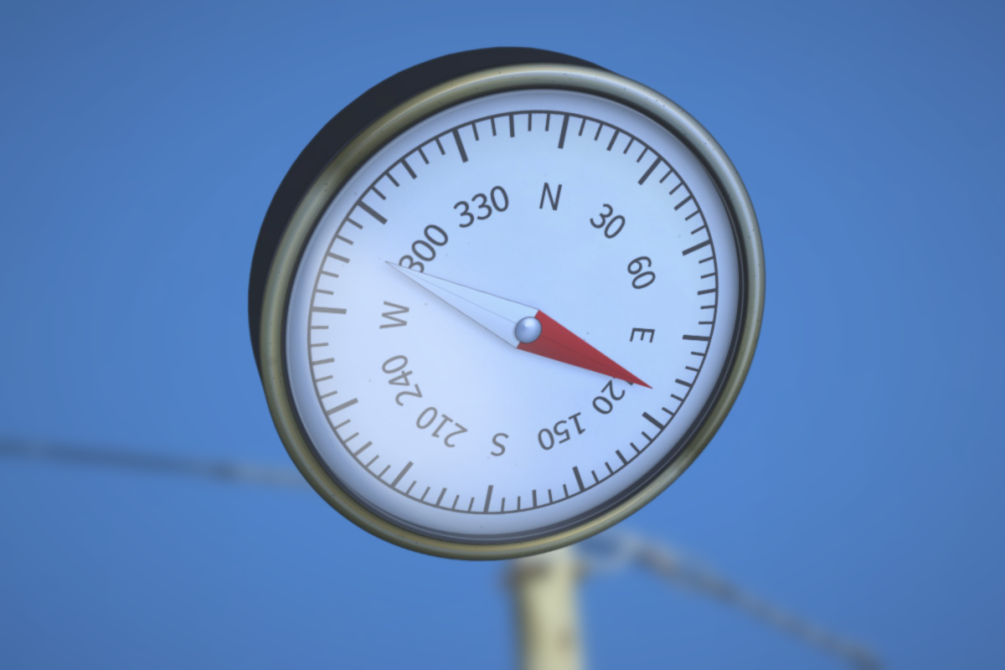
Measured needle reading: ° 110
